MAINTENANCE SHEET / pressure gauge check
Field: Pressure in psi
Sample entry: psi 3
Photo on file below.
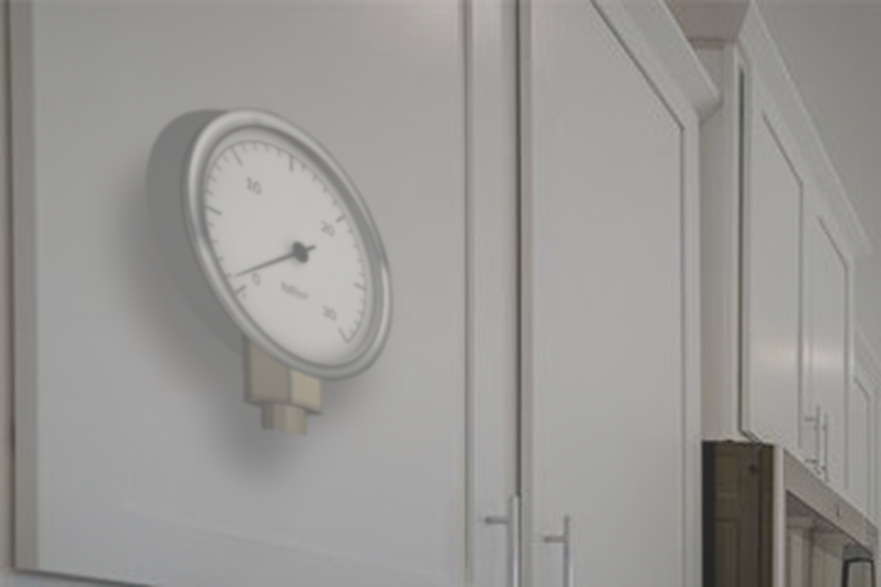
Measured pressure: psi 1
